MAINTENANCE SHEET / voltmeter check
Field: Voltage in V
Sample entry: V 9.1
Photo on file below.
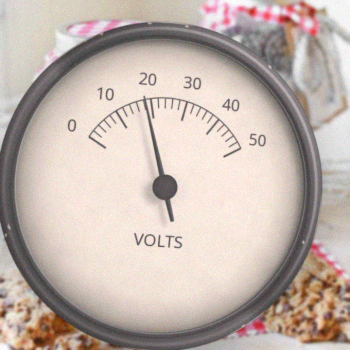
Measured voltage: V 18
